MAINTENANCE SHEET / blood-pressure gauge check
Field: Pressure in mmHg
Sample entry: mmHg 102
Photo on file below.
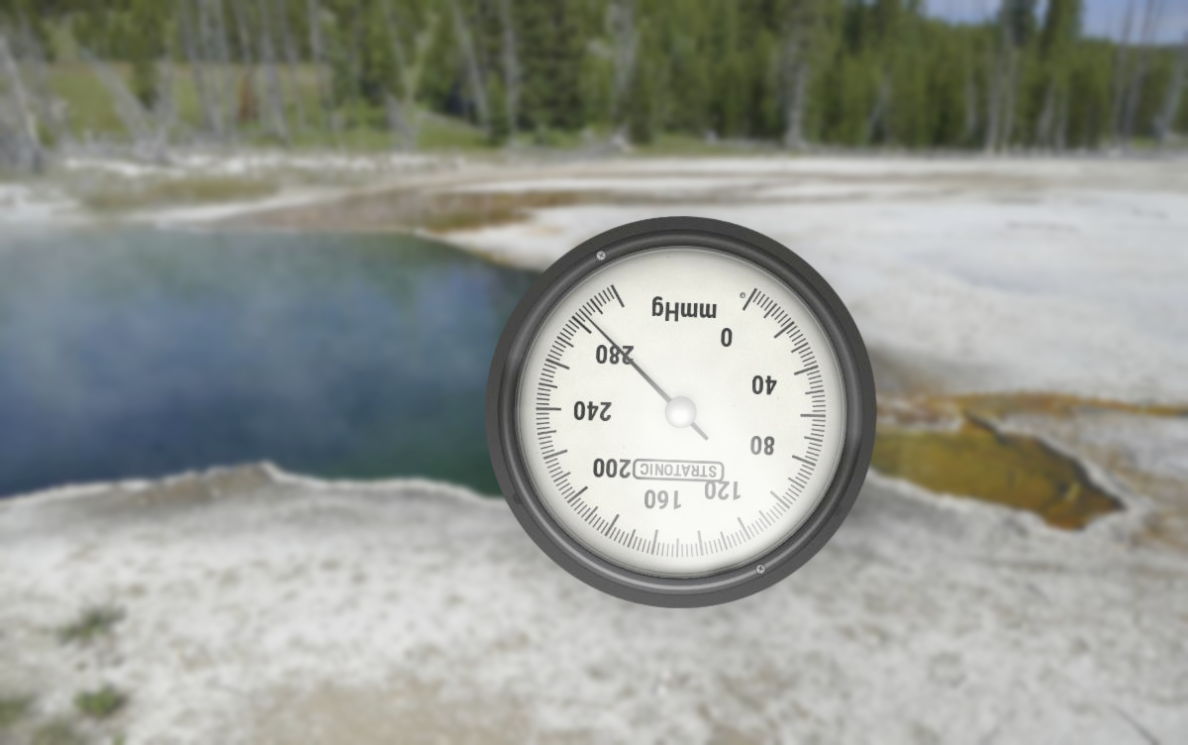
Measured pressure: mmHg 284
